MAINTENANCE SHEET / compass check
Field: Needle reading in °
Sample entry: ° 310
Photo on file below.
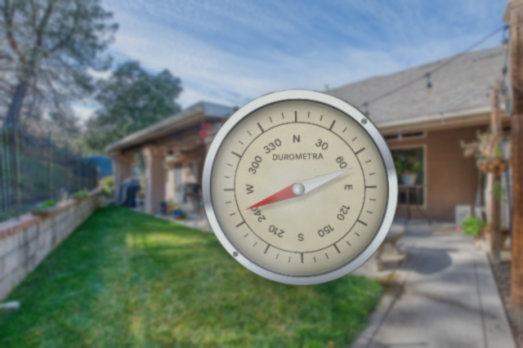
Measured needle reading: ° 250
